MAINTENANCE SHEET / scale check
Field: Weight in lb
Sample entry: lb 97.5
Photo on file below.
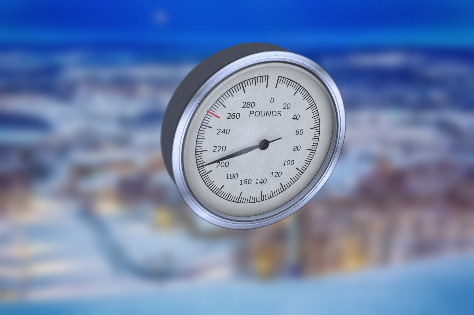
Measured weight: lb 210
